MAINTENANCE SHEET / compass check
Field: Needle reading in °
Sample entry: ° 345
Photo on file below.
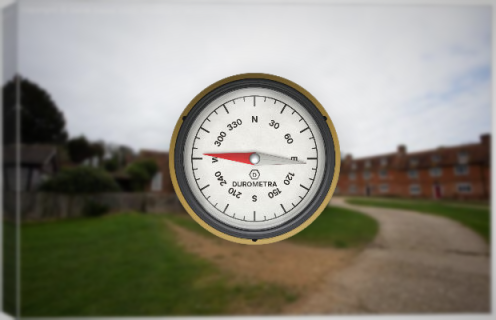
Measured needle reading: ° 275
